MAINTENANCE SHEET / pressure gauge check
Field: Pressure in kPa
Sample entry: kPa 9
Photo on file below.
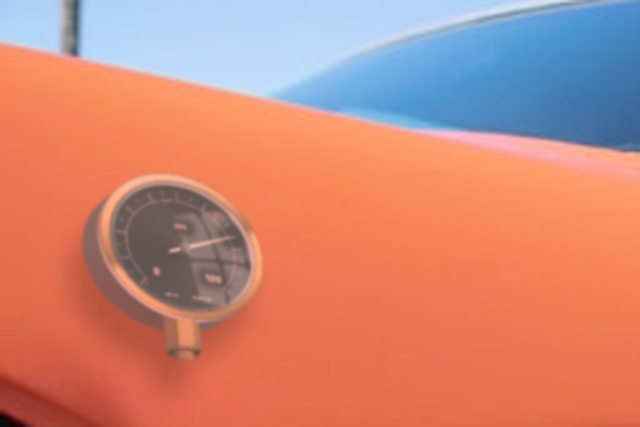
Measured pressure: kPa 75
